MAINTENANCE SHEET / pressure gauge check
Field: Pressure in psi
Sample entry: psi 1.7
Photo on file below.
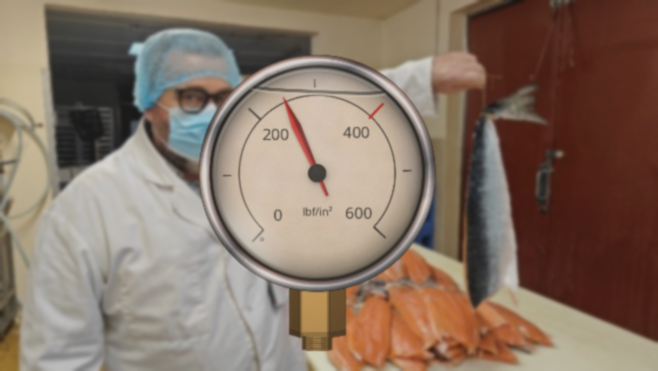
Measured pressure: psi 250
